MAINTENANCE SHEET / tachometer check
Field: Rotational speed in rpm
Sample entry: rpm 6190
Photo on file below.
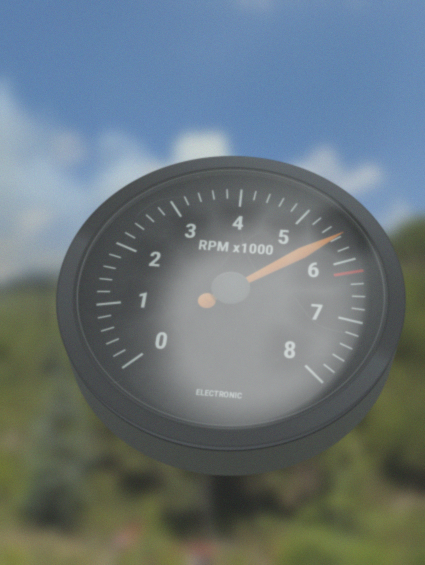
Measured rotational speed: rpm 5600
